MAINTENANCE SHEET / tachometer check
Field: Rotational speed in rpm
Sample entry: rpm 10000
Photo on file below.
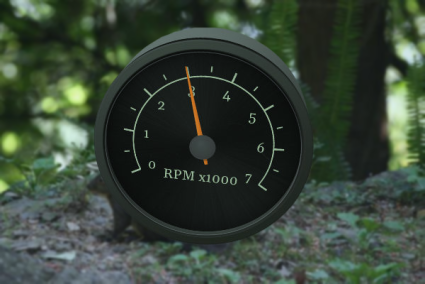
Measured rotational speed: rpm 3000
